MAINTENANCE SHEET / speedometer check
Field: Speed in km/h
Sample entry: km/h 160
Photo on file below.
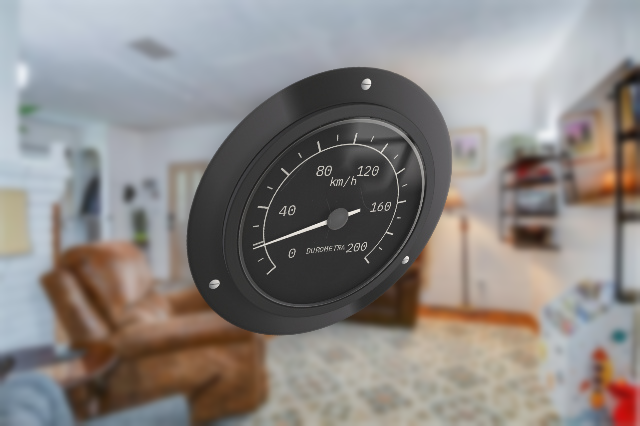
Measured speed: km/h 20
